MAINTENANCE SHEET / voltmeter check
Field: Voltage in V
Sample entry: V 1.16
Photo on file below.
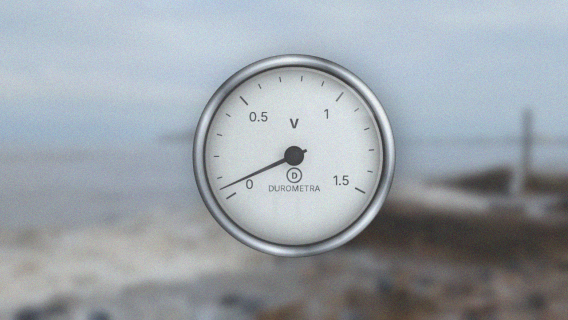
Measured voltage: V 0.05
